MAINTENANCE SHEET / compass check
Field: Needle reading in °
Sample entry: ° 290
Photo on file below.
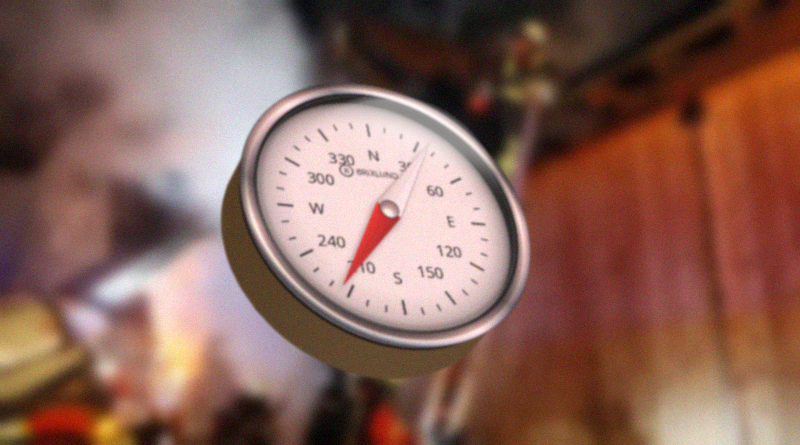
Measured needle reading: ° 215
